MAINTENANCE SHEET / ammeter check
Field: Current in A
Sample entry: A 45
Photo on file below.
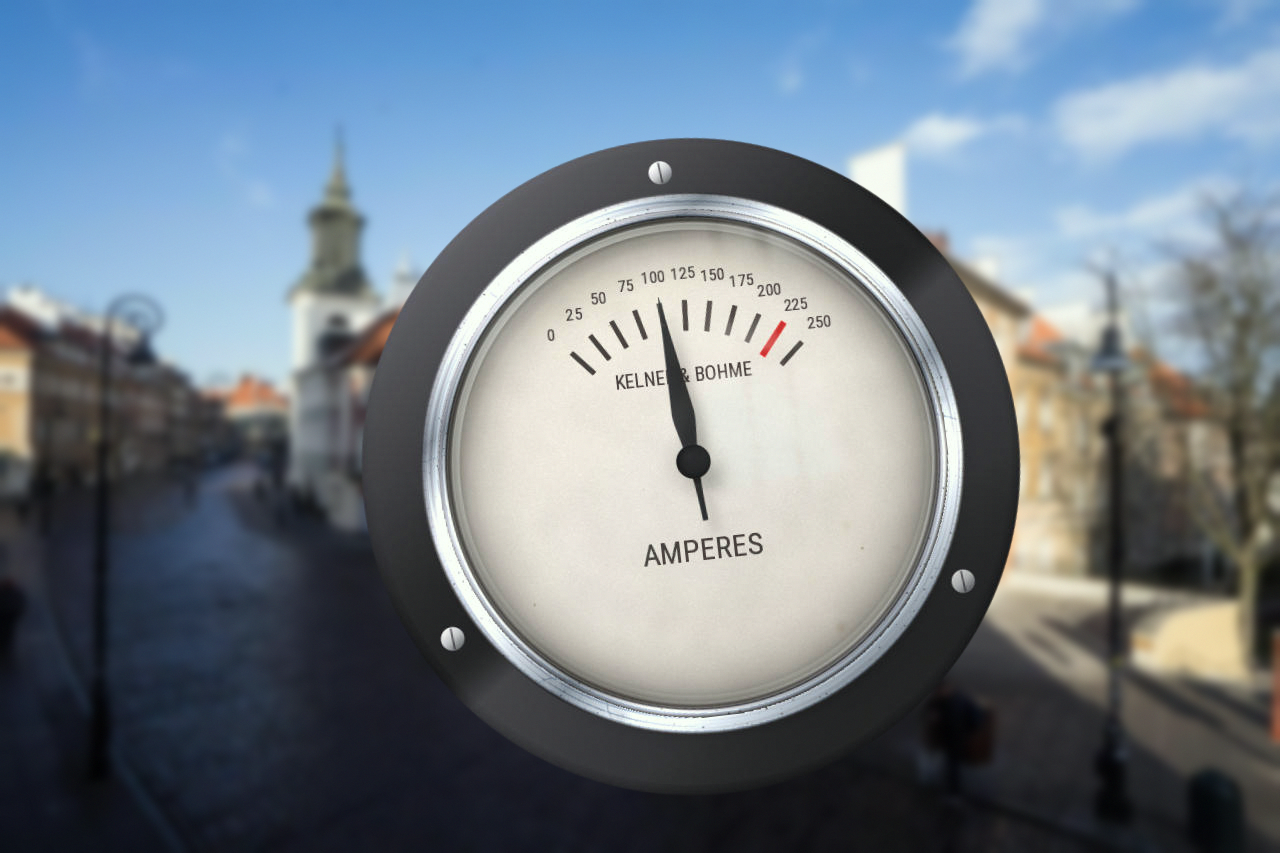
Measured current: A 100
